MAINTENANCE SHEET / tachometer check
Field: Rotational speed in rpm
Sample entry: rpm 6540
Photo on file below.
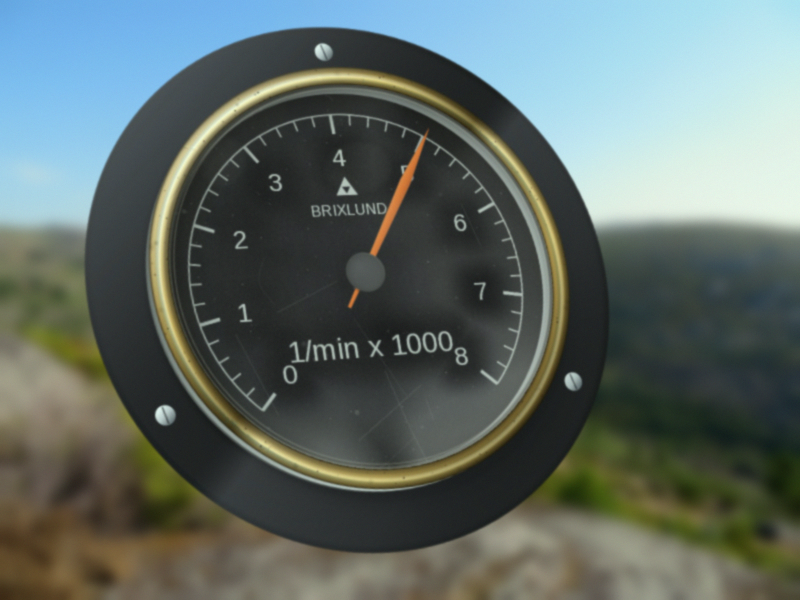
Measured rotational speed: rpm 5000
